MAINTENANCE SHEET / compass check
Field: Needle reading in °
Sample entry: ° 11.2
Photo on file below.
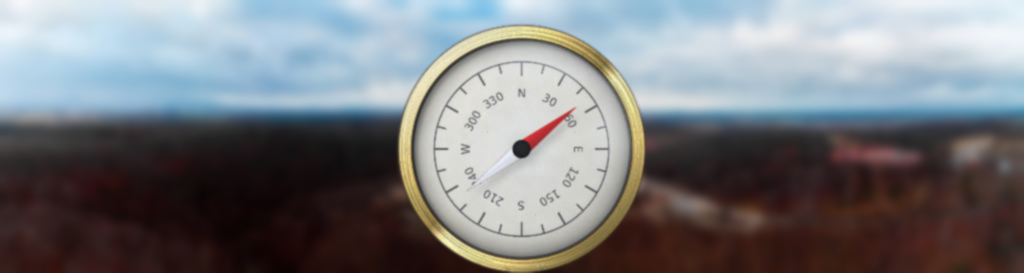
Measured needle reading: ° 52.5
